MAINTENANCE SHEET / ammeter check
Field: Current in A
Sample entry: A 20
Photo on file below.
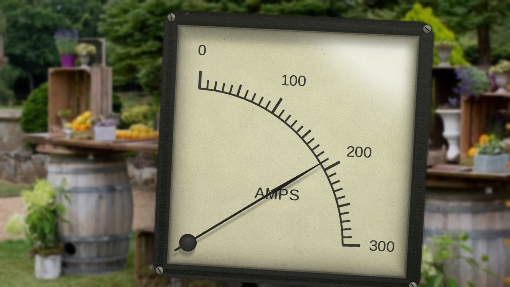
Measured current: A 190
